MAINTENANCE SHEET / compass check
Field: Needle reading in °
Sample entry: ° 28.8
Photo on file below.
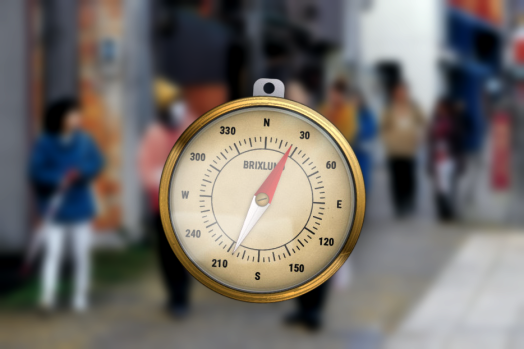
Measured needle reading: ° 25
